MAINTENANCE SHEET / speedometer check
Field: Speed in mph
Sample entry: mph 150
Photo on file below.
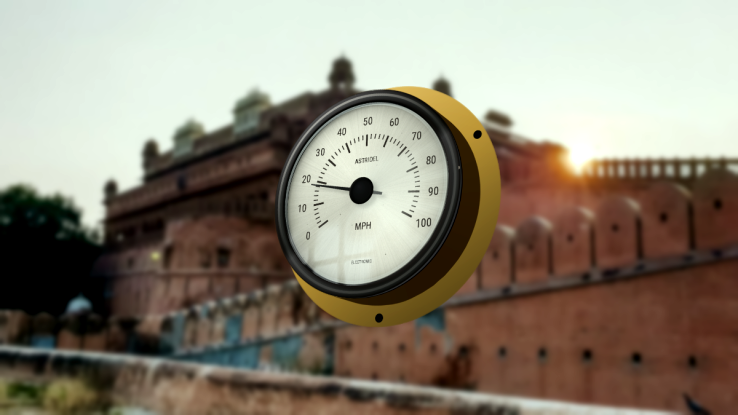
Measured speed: mph 18
